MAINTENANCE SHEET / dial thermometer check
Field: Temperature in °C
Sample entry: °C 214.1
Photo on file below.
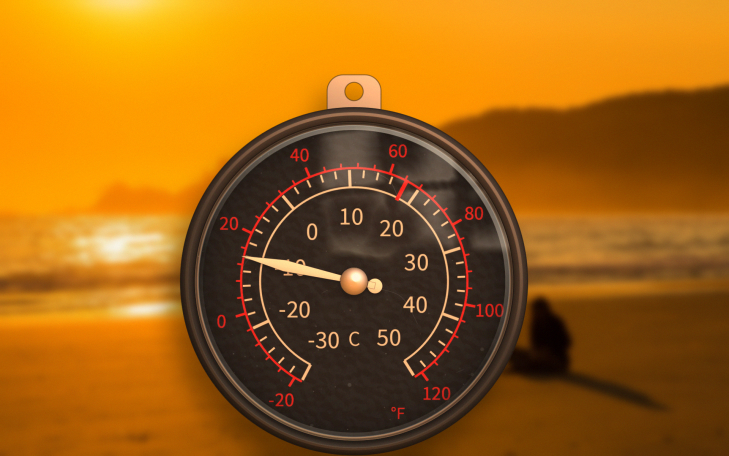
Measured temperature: °C -10
